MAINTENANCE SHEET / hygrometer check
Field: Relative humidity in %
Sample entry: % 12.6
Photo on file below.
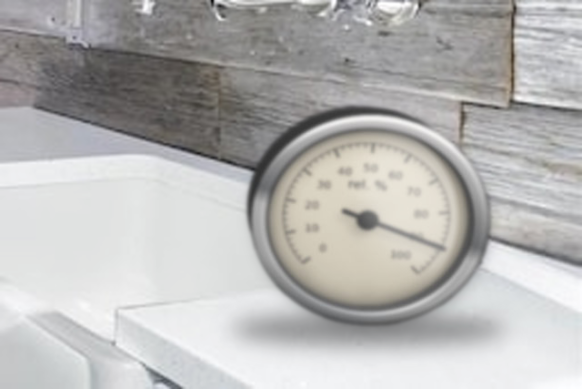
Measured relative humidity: % 90
